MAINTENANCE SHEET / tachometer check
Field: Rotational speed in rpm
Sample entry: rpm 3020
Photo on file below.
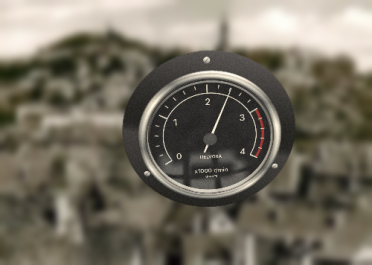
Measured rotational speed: rpm 2400
